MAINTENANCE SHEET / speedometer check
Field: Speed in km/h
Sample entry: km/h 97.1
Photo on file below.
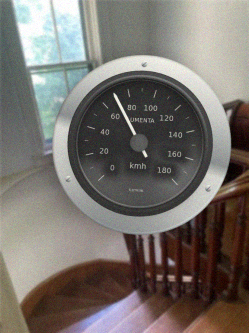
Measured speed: km/h 70
